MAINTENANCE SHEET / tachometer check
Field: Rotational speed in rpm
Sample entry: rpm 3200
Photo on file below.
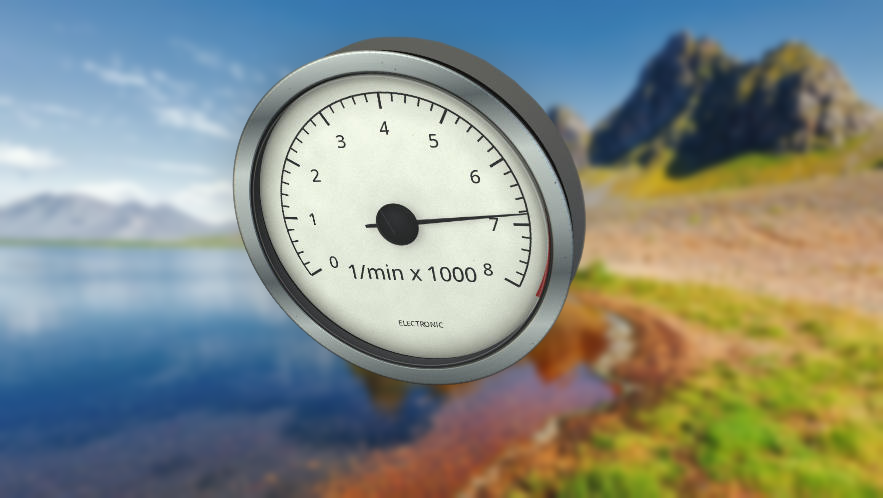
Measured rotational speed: rpm 6800
